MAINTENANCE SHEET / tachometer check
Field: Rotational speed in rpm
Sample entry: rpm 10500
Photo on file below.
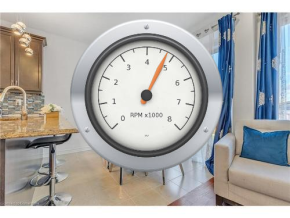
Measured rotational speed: rpm 4750
